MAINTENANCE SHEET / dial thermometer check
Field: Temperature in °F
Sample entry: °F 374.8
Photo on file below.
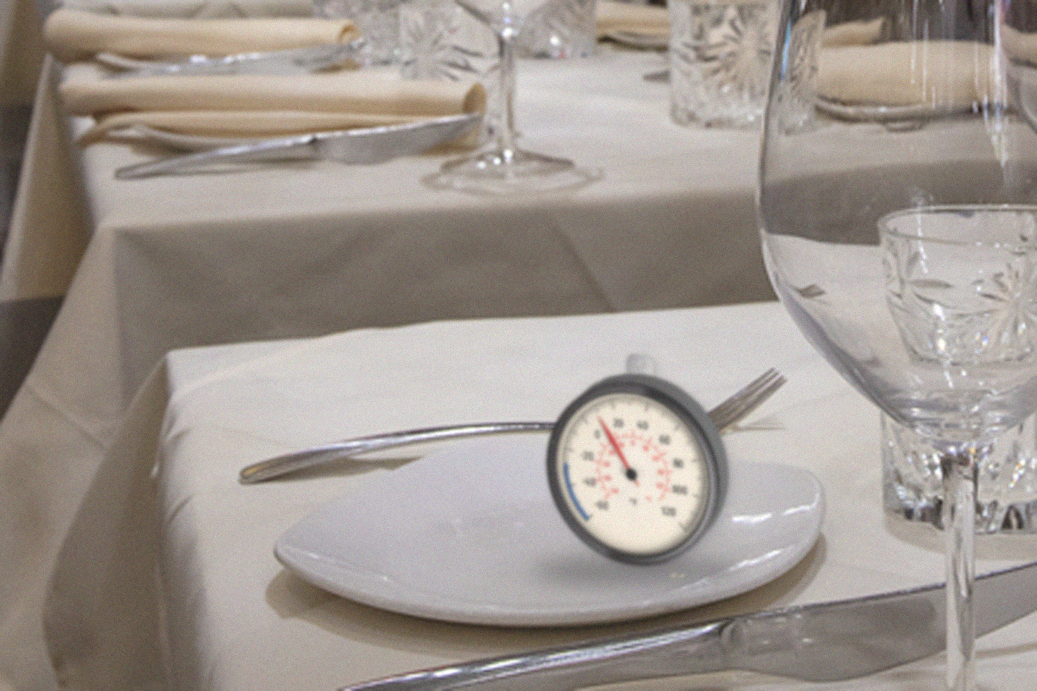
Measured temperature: °F 10
